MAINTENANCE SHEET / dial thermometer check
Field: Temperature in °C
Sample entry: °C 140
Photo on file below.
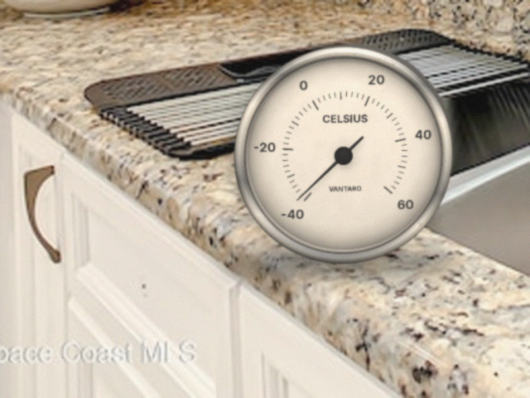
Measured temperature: °C -38
